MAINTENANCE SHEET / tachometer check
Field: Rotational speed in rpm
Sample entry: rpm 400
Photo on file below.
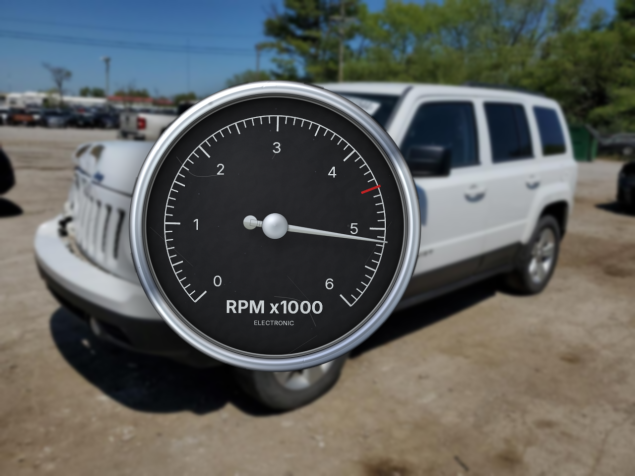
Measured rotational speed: rpm 5150
